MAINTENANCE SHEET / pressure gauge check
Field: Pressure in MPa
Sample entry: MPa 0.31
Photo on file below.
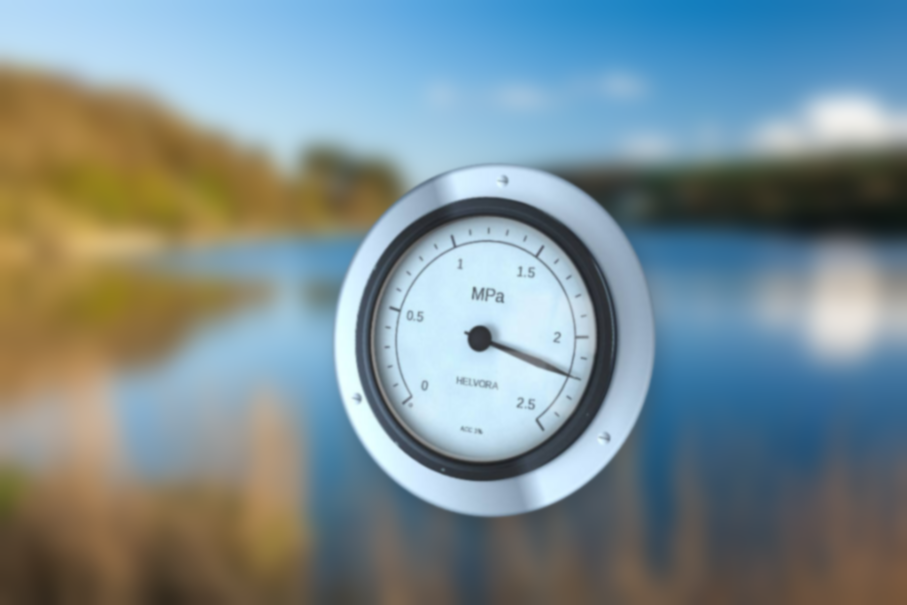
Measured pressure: MPa 2.2
